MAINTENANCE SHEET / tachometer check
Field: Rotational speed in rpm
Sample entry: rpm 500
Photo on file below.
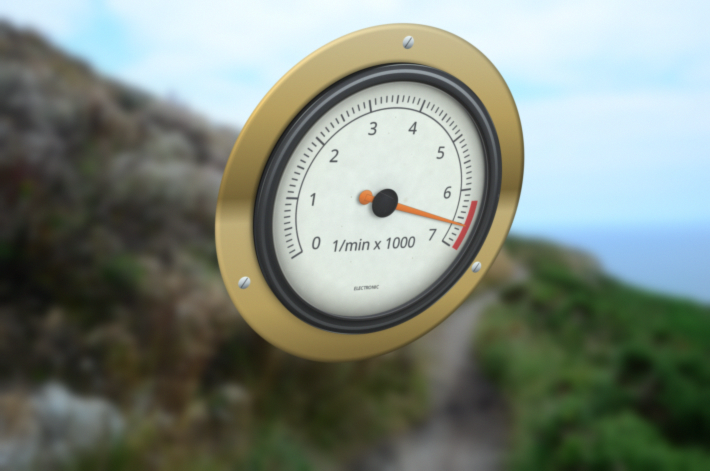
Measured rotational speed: rpm 6600
